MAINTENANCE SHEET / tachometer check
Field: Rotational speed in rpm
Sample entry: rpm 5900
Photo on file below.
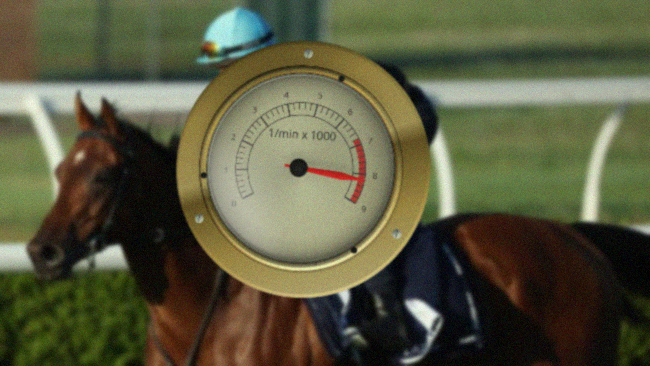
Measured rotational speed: rpm 8200
